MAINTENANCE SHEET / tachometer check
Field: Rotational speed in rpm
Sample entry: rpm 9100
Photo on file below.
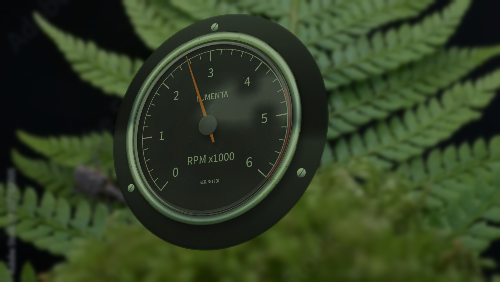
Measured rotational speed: rpm 2600
